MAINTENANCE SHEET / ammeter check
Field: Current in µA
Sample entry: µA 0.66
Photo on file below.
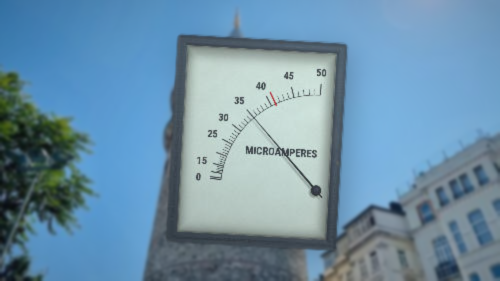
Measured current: µA 35
